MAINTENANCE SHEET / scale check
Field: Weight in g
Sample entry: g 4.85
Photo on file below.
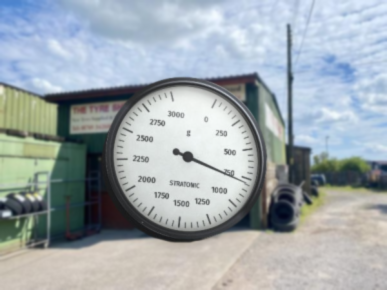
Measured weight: g 800
